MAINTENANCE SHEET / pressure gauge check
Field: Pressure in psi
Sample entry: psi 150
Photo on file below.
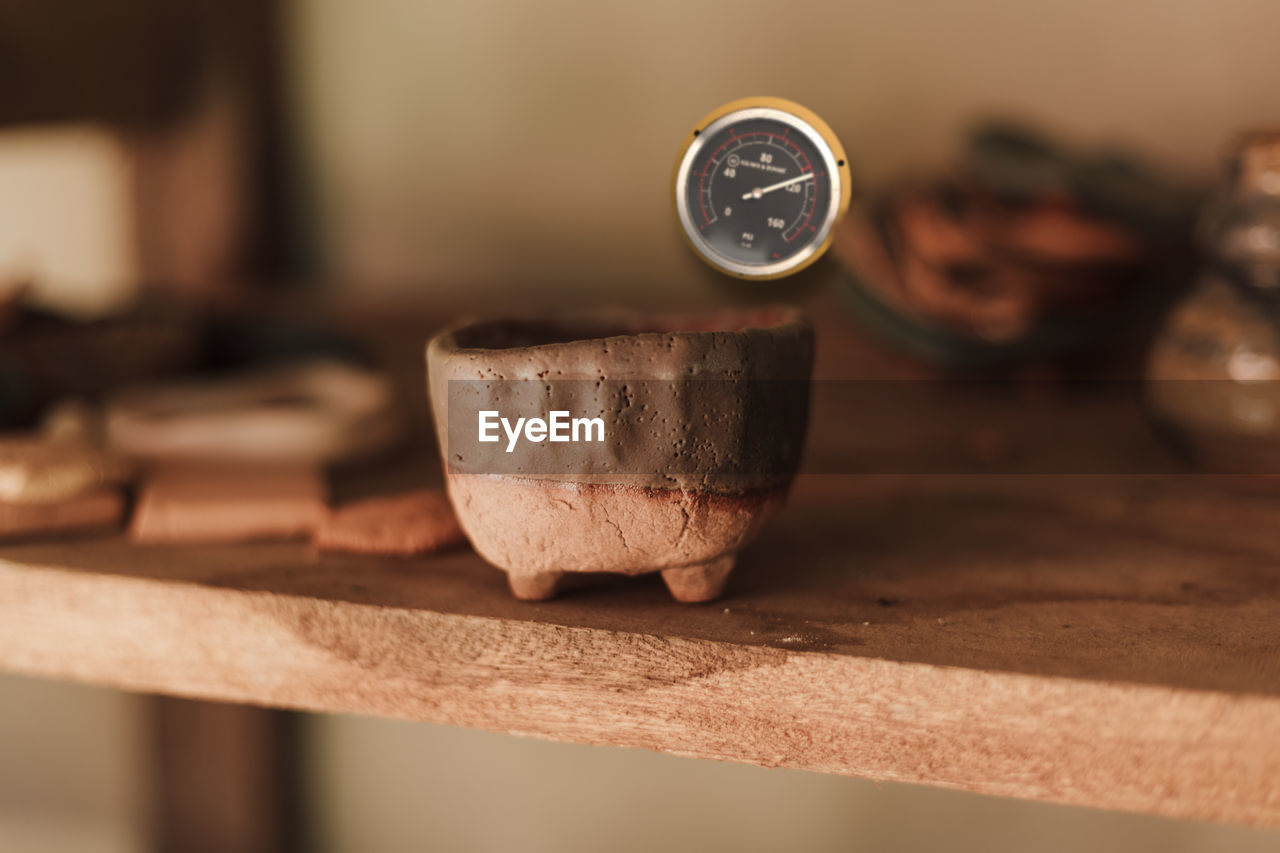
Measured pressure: psi 115
